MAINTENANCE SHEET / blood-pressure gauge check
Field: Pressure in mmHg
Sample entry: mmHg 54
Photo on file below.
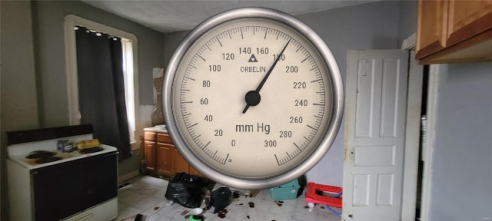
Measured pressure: mmHg 180
